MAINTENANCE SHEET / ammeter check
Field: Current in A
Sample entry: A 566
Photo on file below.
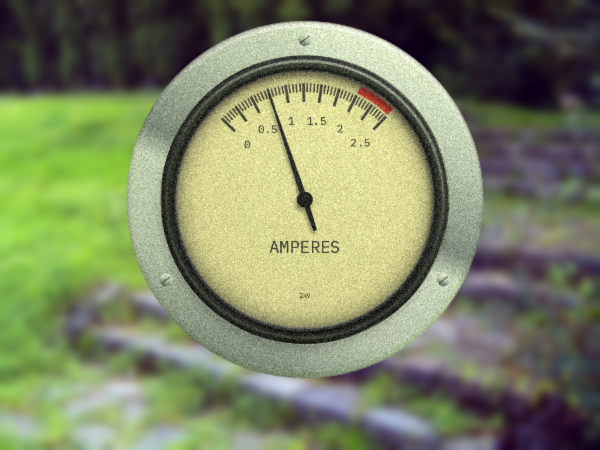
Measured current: A 0.75
